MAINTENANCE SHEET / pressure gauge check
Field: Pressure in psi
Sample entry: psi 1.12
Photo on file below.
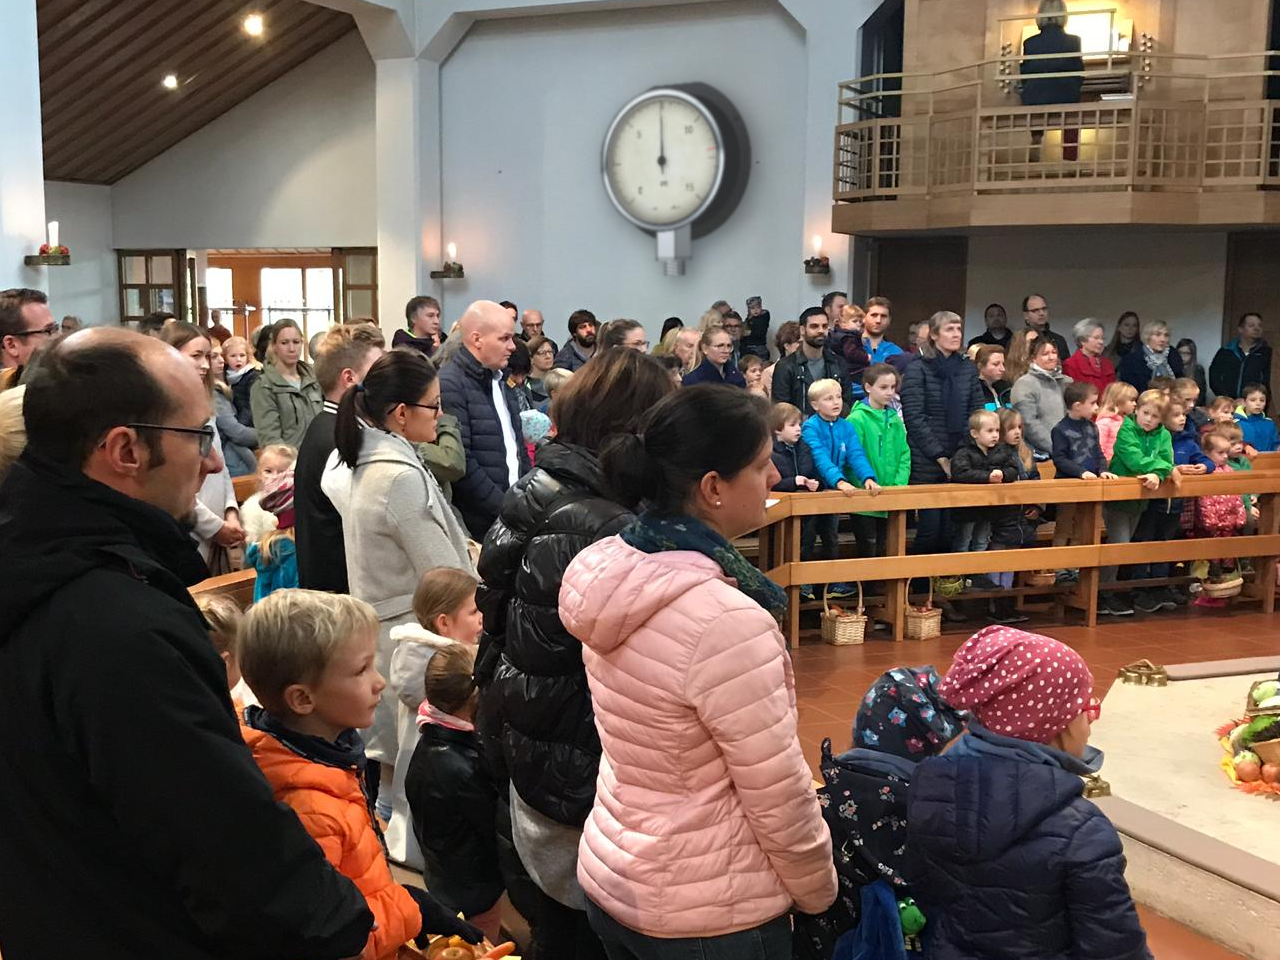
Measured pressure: psi 7.5
